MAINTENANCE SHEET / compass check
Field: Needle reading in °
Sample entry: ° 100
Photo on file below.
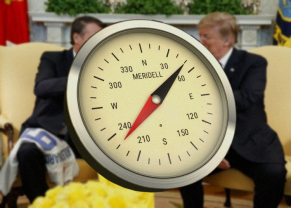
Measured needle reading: ° 230
